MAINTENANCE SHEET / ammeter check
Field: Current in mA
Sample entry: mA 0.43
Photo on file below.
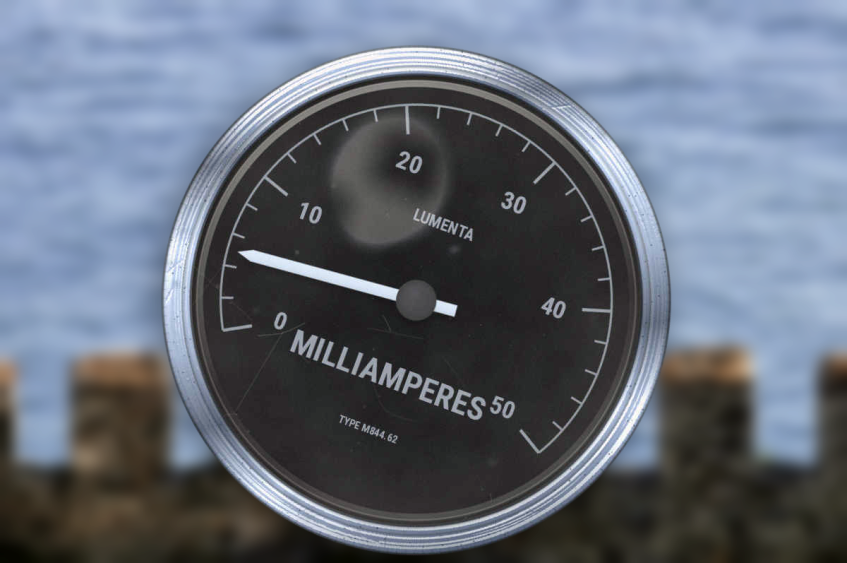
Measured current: mA 5
